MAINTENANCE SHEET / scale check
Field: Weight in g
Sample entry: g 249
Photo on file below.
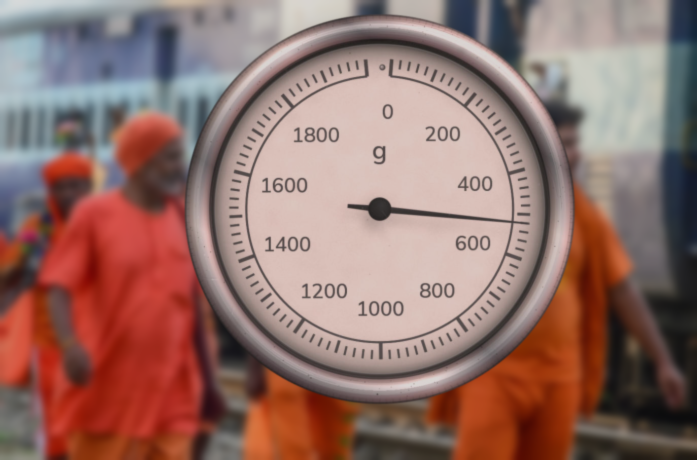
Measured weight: g 520
